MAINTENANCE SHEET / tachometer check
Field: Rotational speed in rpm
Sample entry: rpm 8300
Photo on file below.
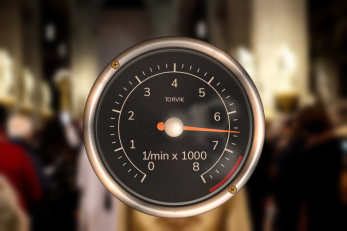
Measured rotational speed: rpm 6500
